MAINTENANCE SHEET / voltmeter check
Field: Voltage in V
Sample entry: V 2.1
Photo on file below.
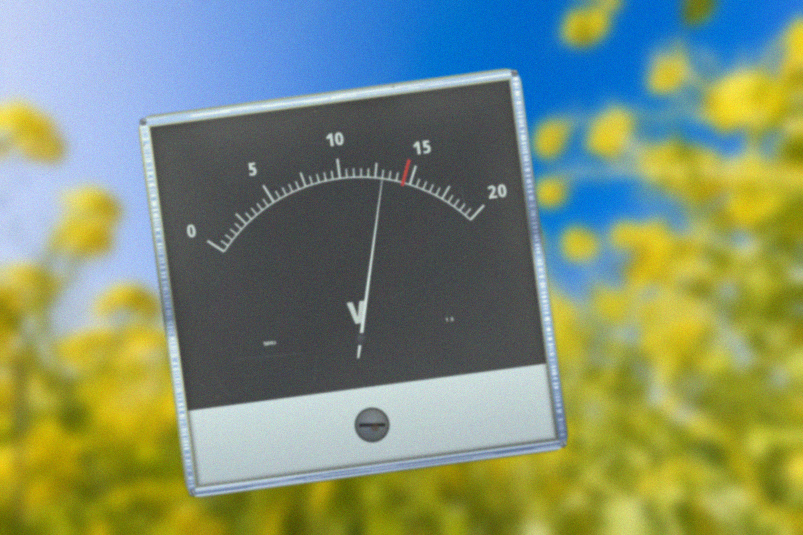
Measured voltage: V 13
